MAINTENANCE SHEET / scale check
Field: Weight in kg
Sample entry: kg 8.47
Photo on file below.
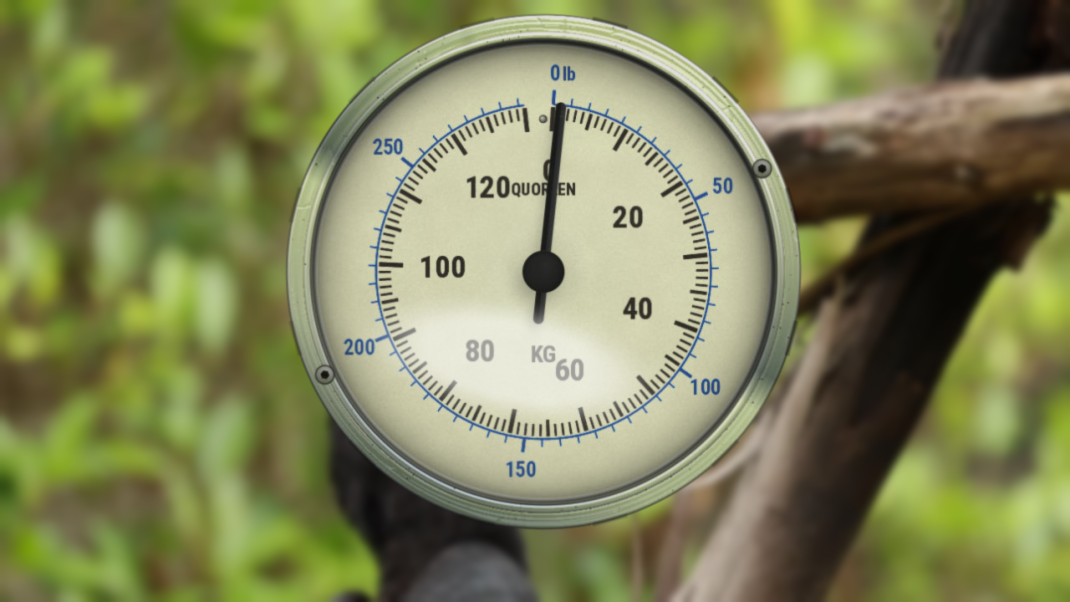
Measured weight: kg 1
